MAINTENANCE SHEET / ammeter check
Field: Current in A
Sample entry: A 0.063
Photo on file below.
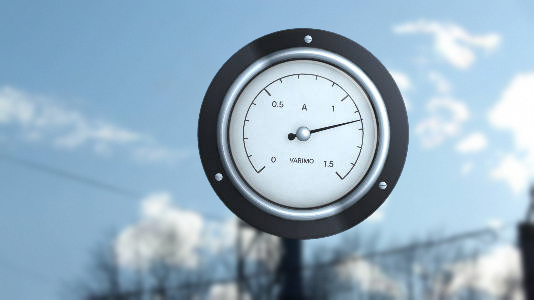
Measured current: A 1.15
